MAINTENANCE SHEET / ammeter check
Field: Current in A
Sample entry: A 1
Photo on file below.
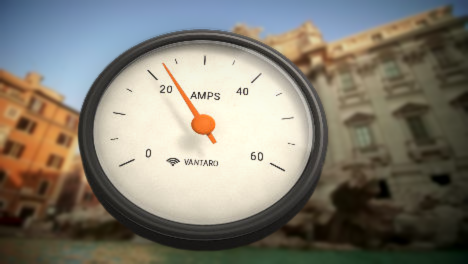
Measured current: A 22.5
